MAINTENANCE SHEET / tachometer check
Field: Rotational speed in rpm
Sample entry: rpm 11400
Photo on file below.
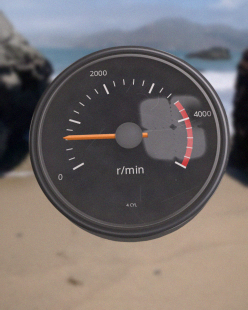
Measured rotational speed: rpm 600
